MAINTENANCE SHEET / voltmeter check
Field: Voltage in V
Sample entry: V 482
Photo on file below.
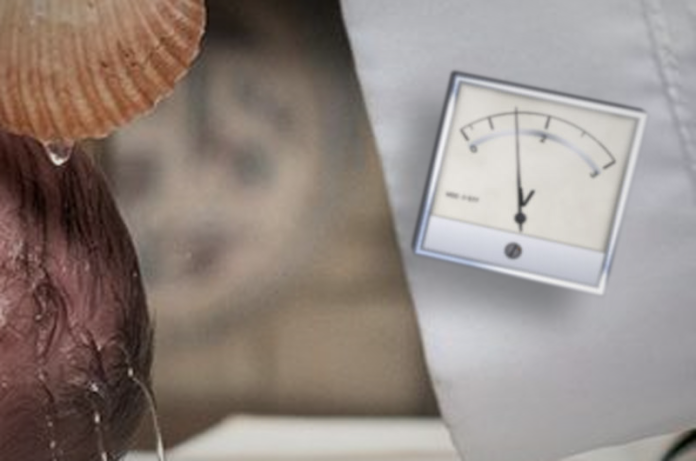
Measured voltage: V 1.5
